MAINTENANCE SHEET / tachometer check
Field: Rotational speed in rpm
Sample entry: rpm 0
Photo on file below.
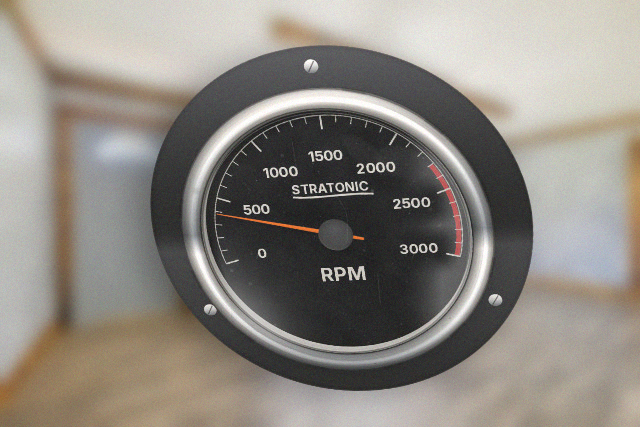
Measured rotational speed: rpm 400
